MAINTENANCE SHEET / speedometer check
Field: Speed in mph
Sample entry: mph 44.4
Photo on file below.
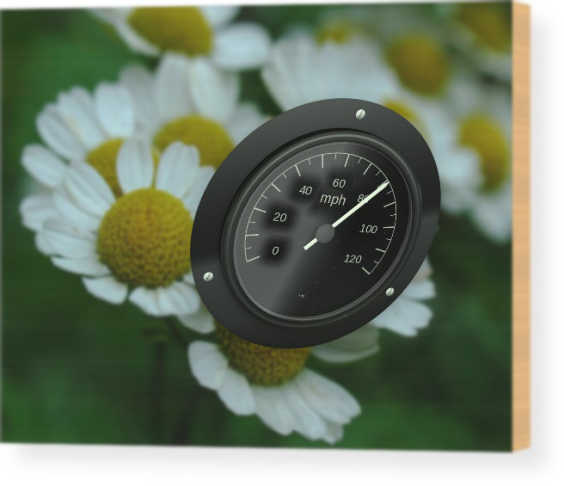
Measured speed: mph 80
